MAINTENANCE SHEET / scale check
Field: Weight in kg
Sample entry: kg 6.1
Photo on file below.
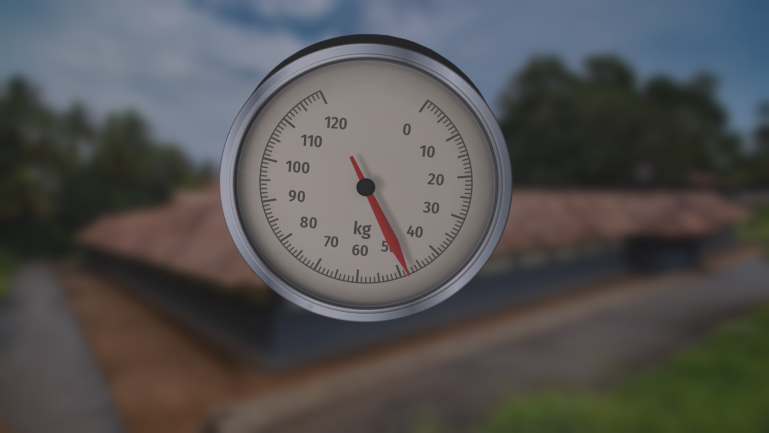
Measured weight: kg 48
